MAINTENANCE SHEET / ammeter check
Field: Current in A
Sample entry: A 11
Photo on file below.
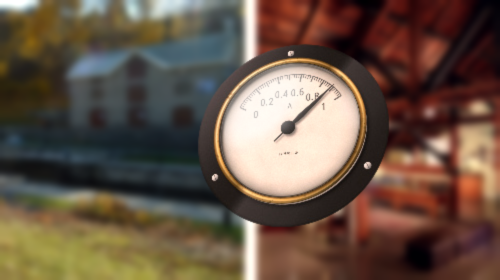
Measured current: A 0.9
